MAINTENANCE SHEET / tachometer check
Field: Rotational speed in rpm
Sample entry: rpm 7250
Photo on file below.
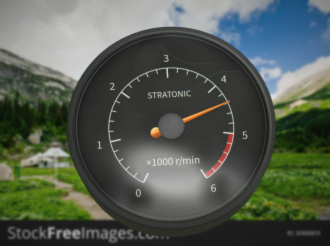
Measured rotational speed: rpm 4400
